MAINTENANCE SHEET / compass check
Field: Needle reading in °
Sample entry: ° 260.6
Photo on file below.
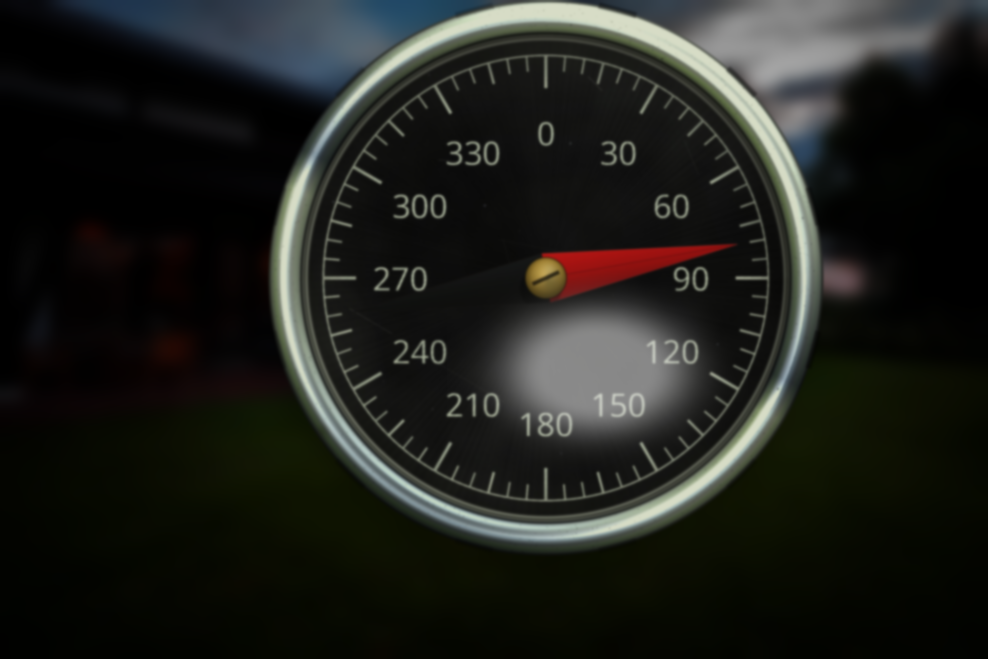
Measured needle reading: ° 80
